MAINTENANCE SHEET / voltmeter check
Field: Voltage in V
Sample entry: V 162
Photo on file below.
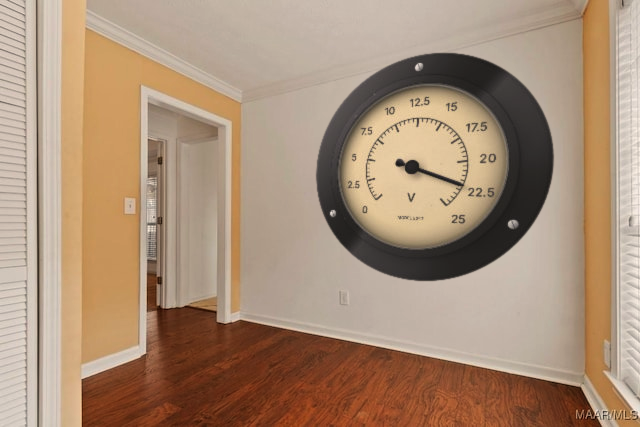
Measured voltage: V 22.5
